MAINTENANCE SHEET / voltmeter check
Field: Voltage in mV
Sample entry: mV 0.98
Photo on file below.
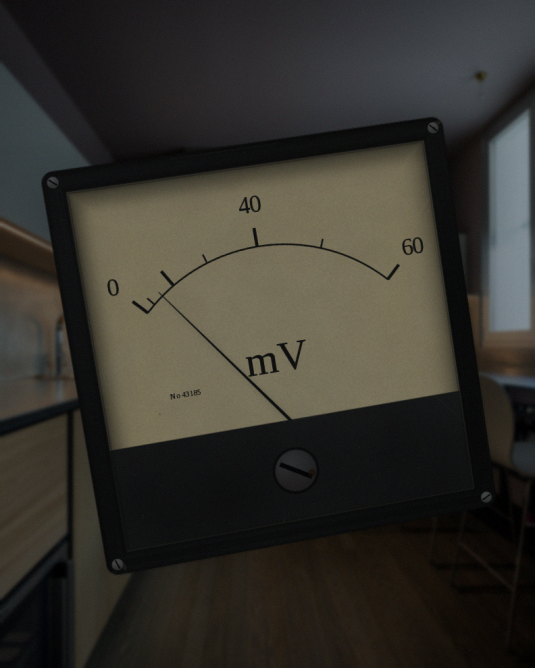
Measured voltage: mV 15
